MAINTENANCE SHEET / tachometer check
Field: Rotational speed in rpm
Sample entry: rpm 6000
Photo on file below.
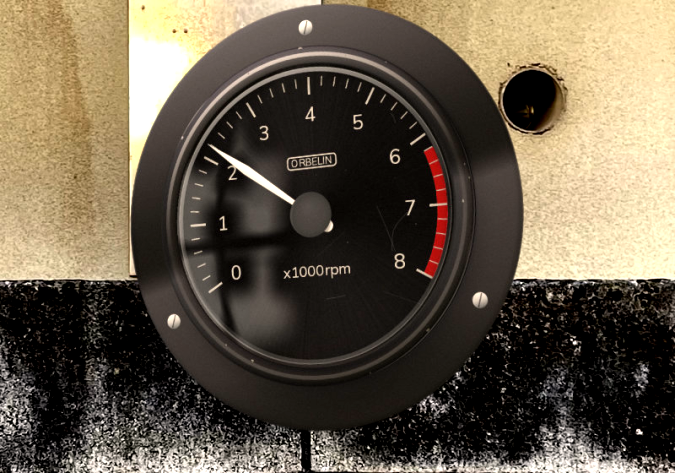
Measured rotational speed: rpm 2200
